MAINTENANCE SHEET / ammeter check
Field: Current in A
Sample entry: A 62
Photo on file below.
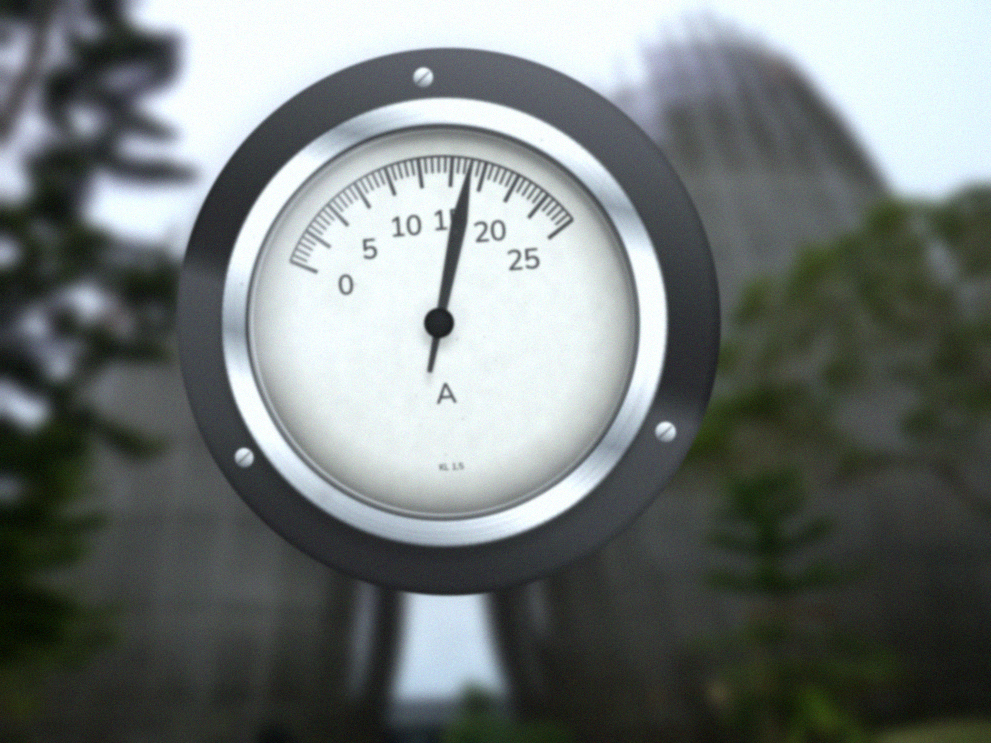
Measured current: A 16.5
